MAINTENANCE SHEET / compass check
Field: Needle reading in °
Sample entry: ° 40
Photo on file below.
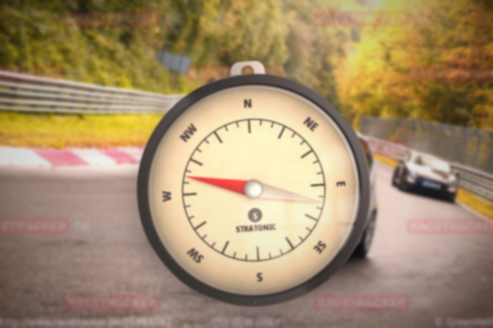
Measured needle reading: ° 285
